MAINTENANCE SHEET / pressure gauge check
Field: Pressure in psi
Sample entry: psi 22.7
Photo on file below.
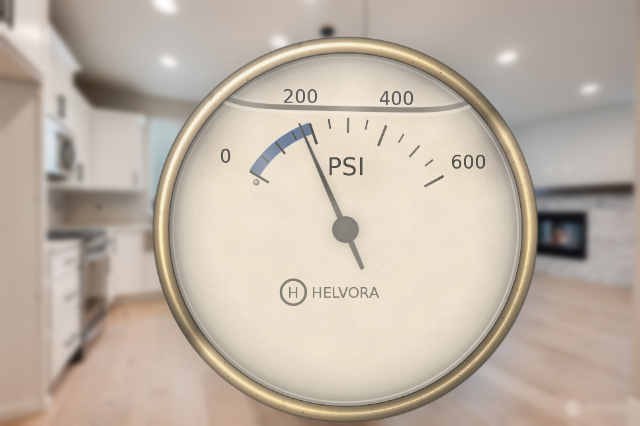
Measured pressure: psi 175
